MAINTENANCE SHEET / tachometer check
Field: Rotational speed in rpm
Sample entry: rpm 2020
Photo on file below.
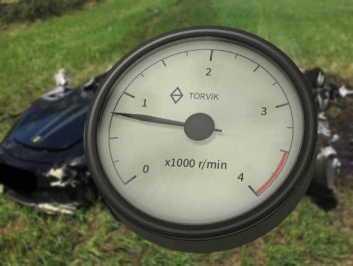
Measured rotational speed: rpm 750
